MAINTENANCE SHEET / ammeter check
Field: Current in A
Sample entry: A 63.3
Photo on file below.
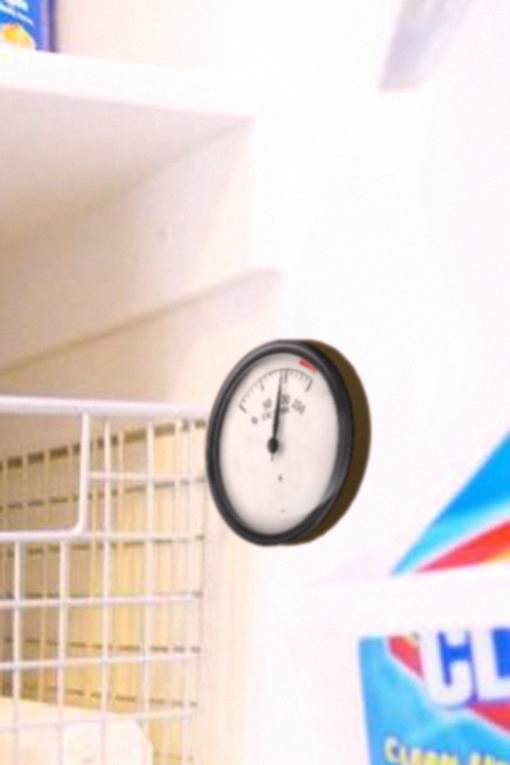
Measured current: A 100
